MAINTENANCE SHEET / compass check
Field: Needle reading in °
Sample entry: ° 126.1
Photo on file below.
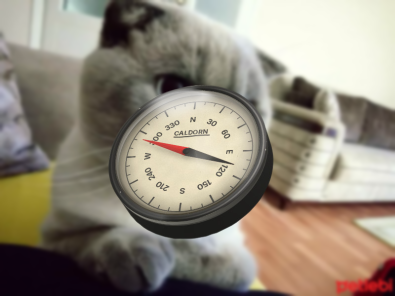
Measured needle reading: ° 290
